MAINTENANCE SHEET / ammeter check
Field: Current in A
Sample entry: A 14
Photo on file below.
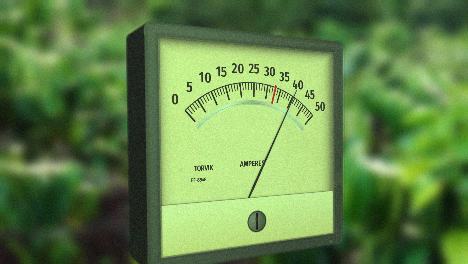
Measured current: A 40
